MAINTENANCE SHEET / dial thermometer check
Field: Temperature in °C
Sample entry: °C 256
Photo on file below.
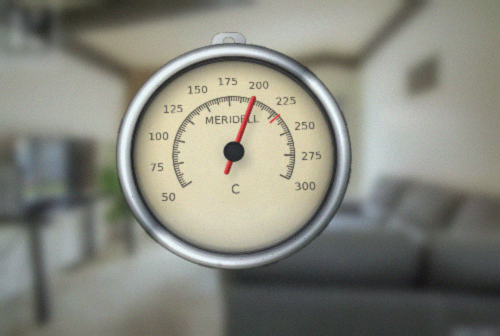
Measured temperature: °C 200
